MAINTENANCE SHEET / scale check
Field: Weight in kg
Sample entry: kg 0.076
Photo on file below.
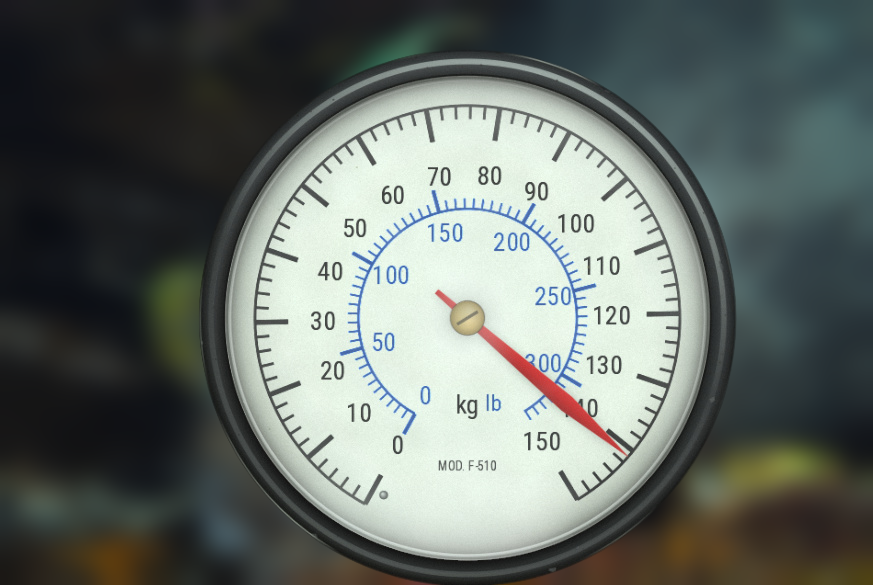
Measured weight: kg 141
